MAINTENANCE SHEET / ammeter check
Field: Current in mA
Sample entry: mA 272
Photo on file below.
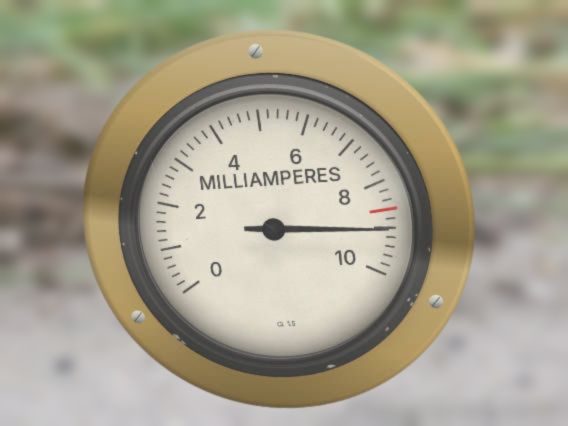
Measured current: mA 9
